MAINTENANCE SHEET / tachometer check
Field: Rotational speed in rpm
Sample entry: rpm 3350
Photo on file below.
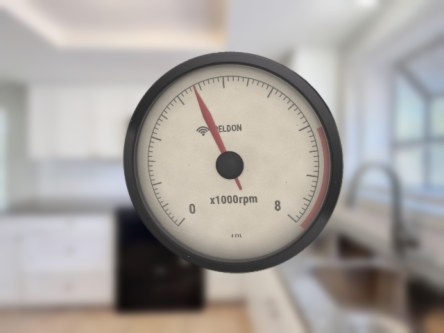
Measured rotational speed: rpm 3400
